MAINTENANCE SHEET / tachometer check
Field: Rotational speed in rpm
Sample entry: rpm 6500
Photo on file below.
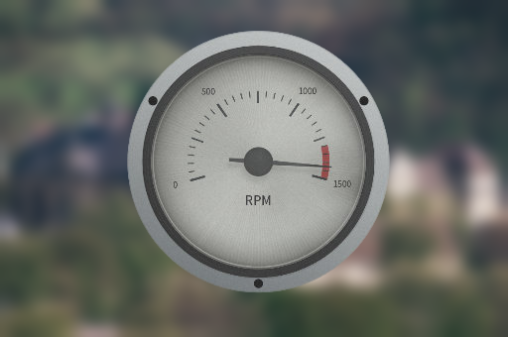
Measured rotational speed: rpm 1425
